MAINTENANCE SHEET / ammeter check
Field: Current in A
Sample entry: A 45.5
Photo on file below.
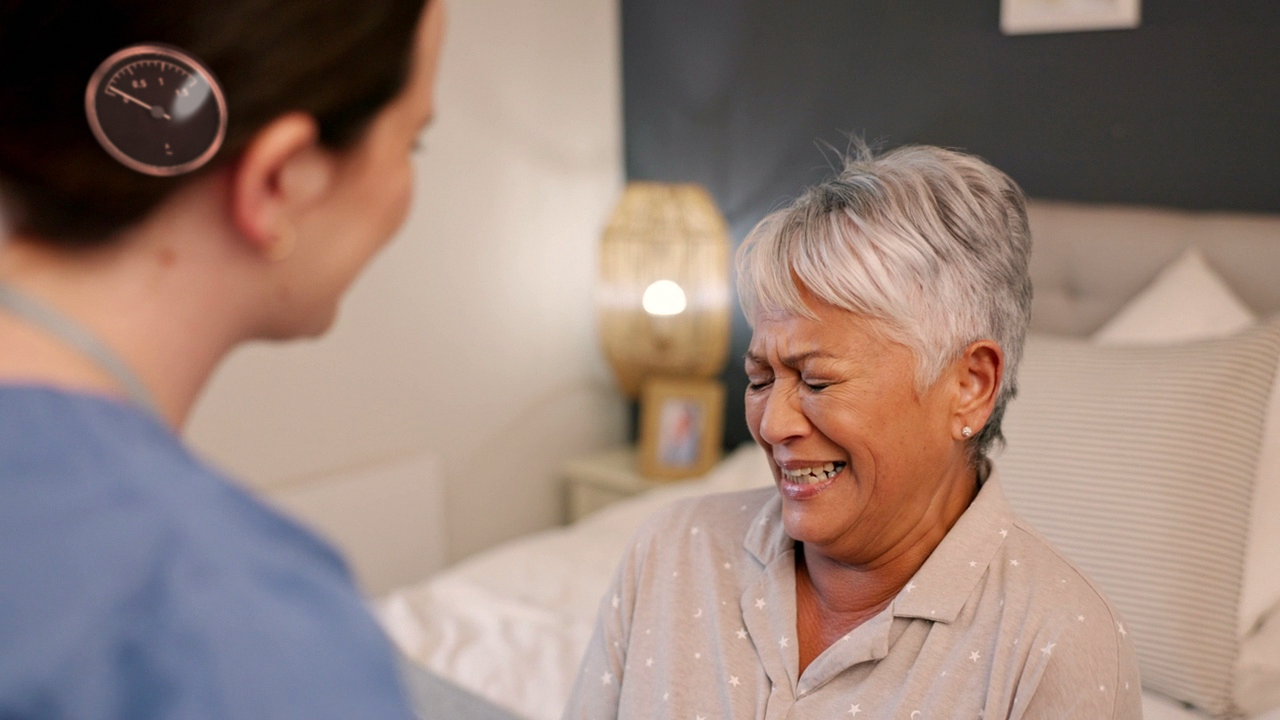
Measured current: A 0.1
